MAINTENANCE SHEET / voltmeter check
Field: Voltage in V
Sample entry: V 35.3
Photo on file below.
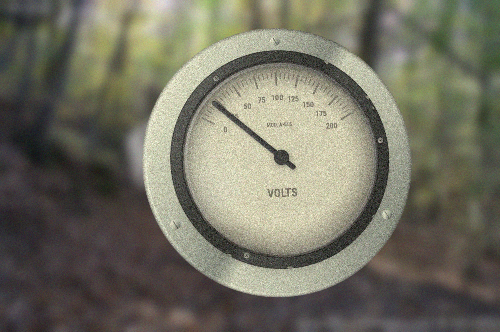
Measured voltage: V 20
